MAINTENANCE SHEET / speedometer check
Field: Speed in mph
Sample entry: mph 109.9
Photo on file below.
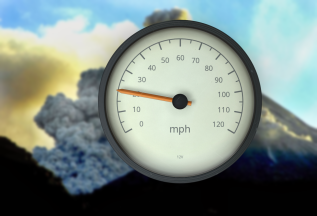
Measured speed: mph 20
